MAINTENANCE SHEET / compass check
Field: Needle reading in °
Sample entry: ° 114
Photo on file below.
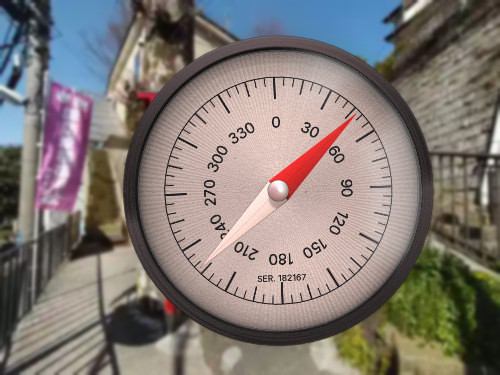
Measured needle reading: ° 47.5
